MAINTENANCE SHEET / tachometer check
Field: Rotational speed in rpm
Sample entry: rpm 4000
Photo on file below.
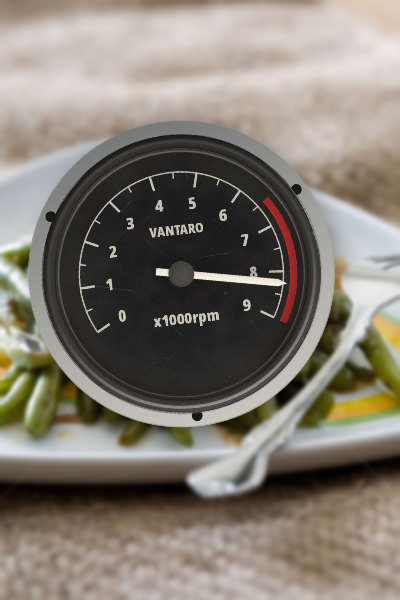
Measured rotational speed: rpm 8250
